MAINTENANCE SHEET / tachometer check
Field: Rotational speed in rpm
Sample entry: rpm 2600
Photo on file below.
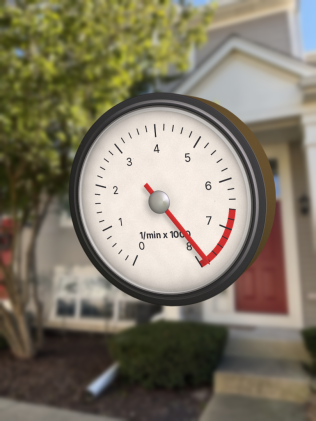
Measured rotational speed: rpm 7800
